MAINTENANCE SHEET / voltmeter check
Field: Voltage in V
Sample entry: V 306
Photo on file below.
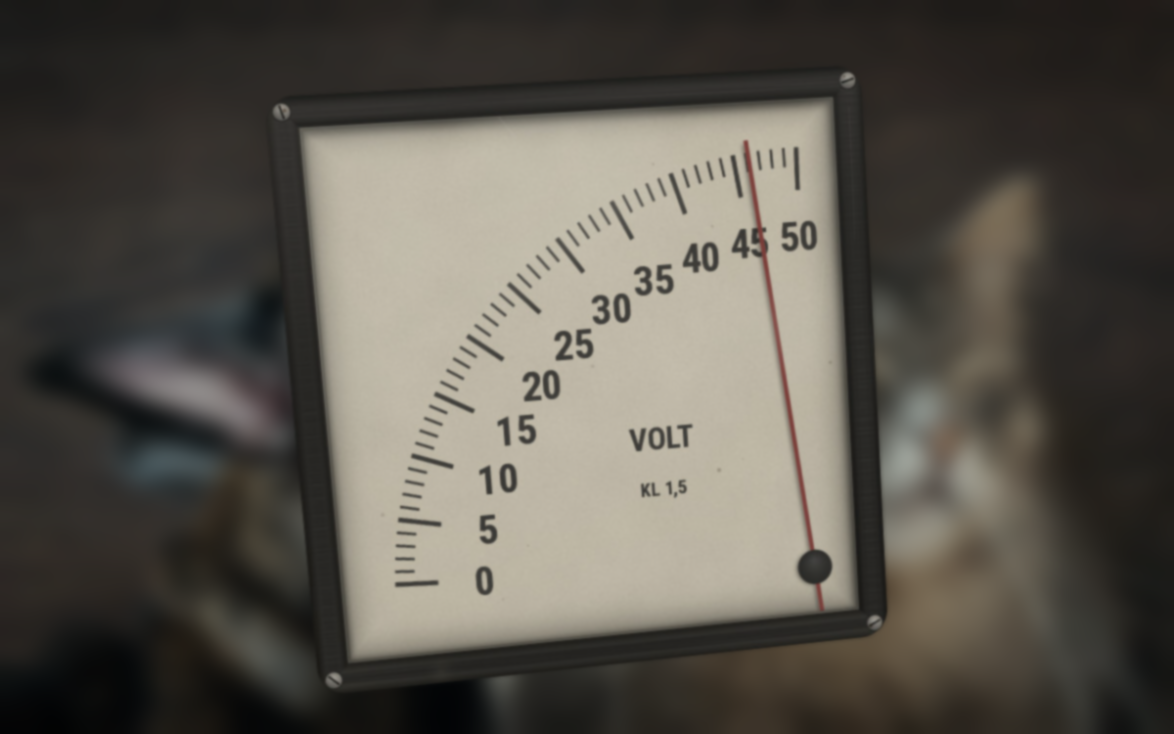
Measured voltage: V 46
